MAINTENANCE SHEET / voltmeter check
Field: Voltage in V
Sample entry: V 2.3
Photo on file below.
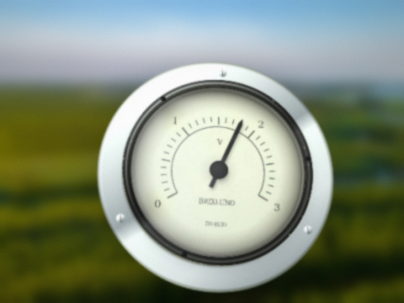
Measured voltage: V 1.8
